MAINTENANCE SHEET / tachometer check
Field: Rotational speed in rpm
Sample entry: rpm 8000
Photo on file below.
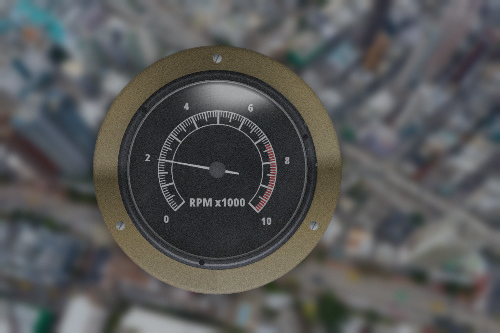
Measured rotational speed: rpm 2000
